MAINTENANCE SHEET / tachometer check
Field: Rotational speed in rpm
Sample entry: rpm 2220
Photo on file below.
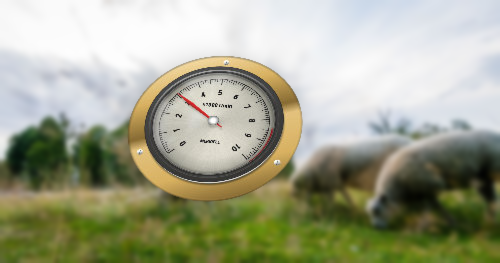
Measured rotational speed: rpm 3000
